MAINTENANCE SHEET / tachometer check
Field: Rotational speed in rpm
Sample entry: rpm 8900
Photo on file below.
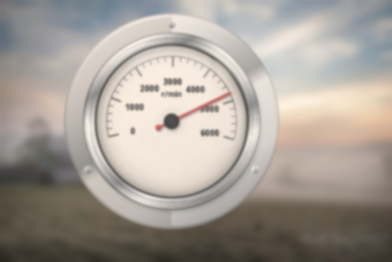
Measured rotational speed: rpm 4800
